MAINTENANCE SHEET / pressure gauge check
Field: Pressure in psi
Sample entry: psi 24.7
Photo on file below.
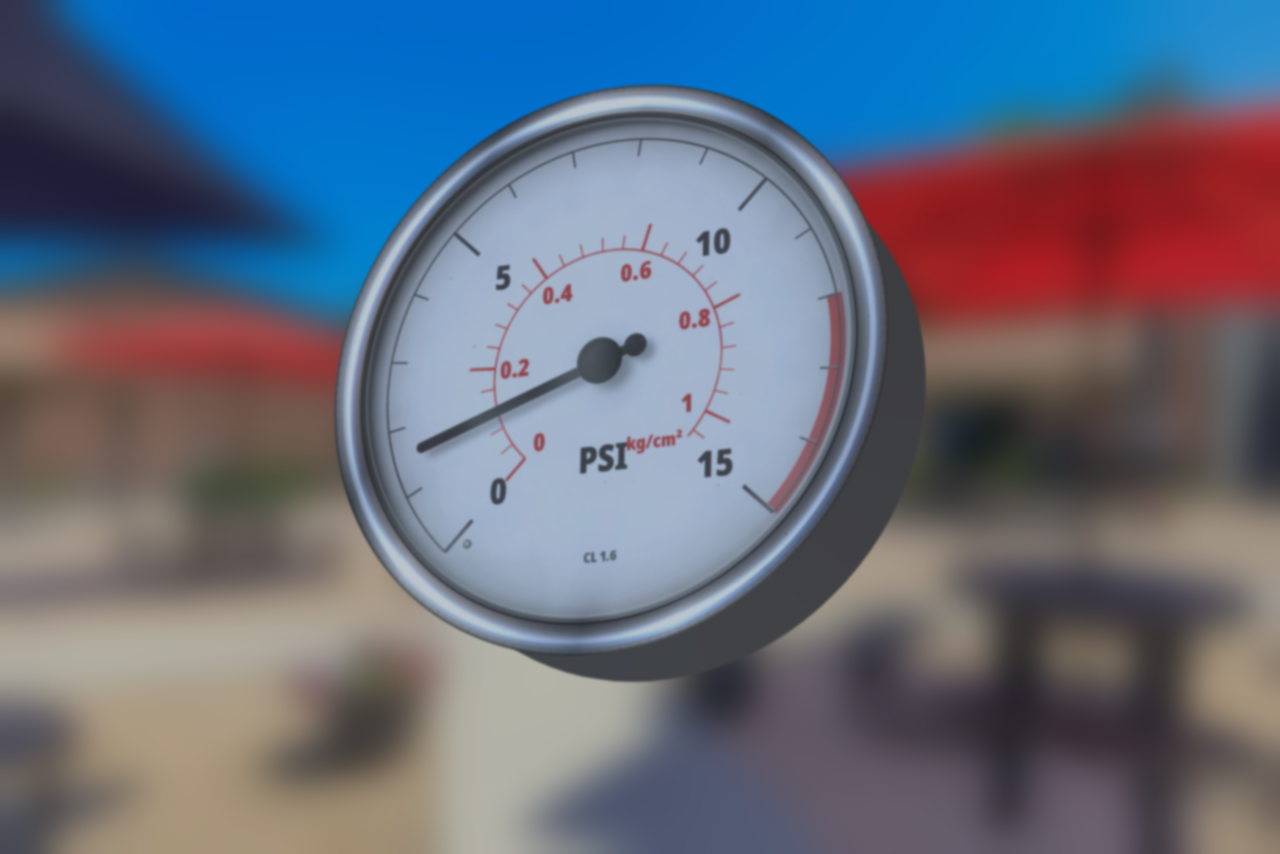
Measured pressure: psi 1.5
